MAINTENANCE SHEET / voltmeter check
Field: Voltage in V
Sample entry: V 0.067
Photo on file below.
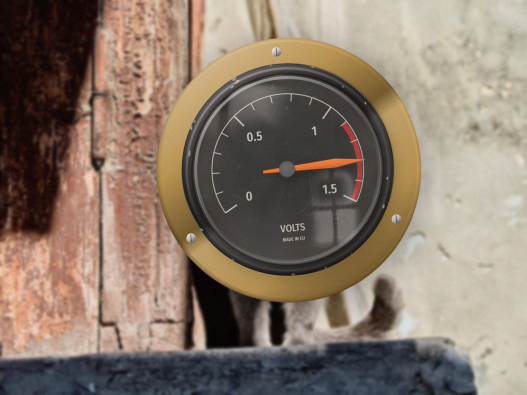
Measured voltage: V 1.3
